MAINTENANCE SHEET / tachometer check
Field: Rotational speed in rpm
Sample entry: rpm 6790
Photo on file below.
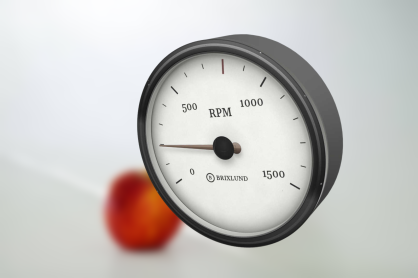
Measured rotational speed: rpm 200
